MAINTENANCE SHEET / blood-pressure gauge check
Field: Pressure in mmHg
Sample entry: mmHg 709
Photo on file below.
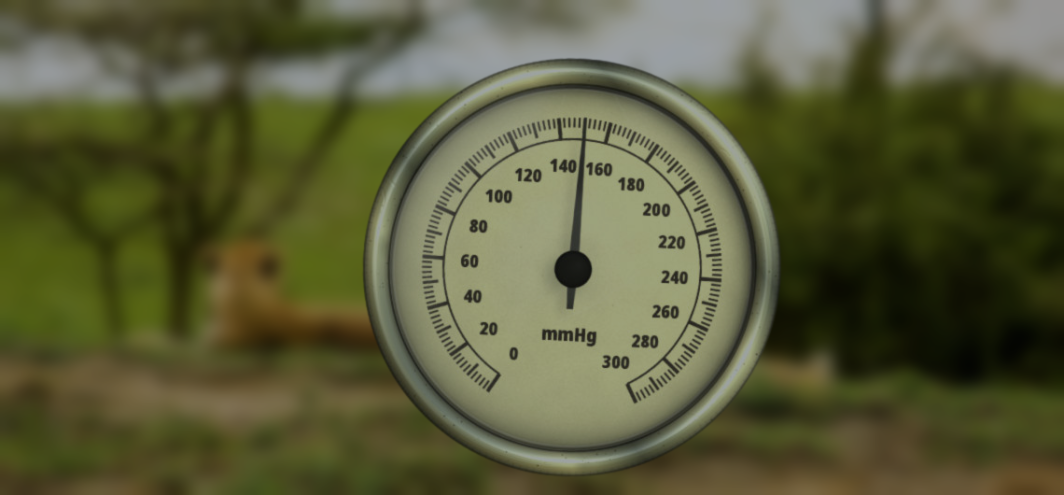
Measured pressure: mmHg 150
